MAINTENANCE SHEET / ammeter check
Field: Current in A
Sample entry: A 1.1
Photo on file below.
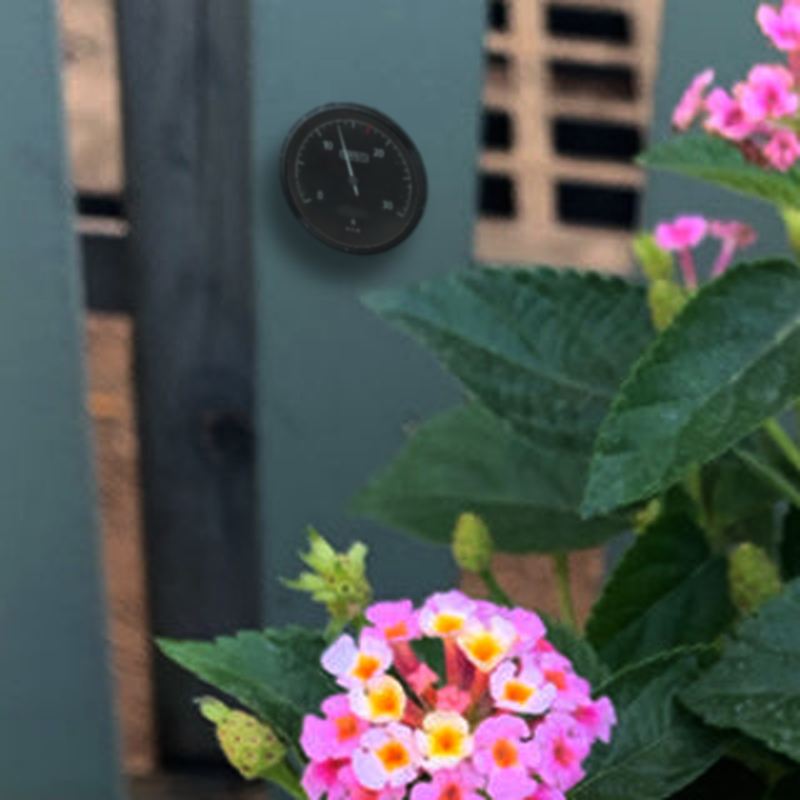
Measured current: A 13
